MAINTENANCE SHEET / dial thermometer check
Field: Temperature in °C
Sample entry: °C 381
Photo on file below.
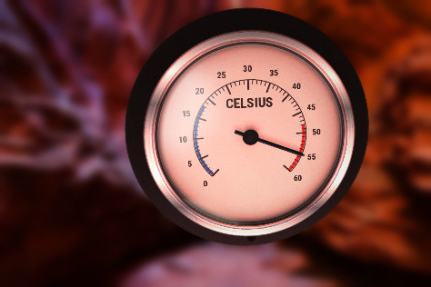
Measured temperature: °C 55
